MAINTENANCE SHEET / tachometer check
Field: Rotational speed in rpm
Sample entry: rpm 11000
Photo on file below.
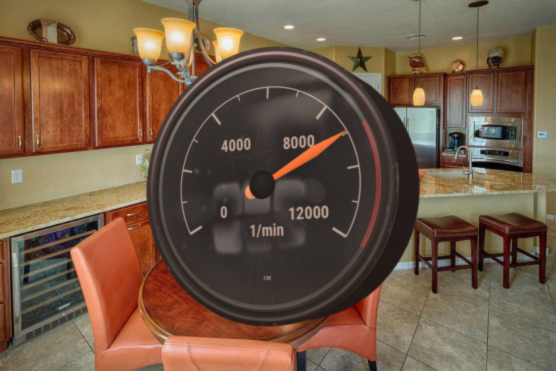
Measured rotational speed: rpm 9000
